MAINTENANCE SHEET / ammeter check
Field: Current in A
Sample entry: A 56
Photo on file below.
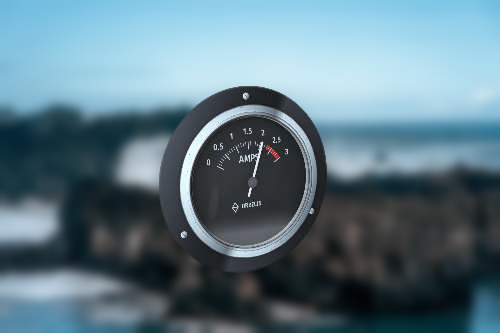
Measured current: A 2
